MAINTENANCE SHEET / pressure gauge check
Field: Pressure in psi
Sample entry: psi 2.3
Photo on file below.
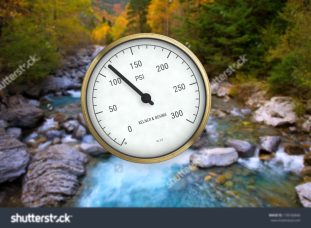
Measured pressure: psi 115
